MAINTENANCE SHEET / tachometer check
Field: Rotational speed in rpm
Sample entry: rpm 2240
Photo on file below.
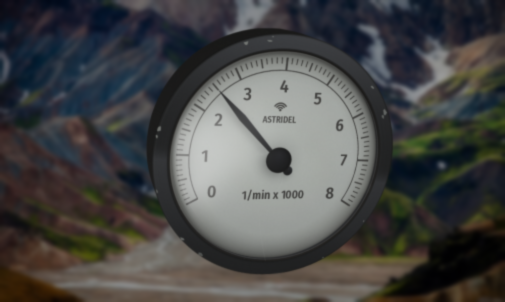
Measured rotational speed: rpm 2500
